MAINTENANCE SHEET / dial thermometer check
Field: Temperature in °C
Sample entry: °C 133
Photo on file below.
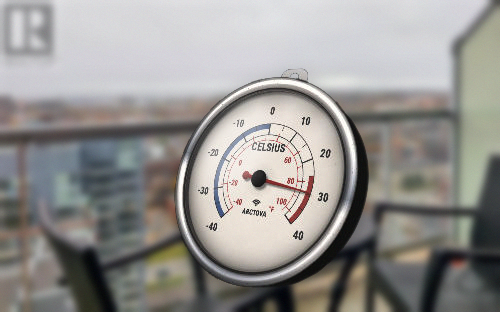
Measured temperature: °C 30
